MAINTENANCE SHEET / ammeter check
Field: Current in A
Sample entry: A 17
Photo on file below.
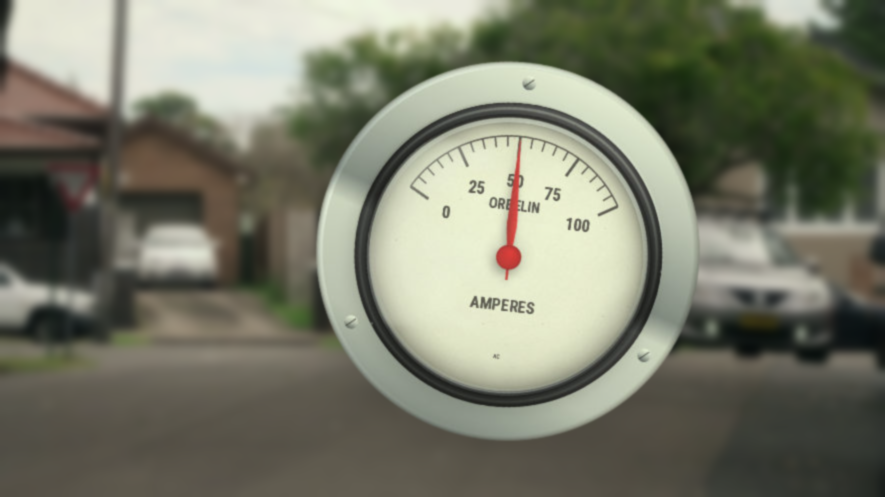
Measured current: A 50
